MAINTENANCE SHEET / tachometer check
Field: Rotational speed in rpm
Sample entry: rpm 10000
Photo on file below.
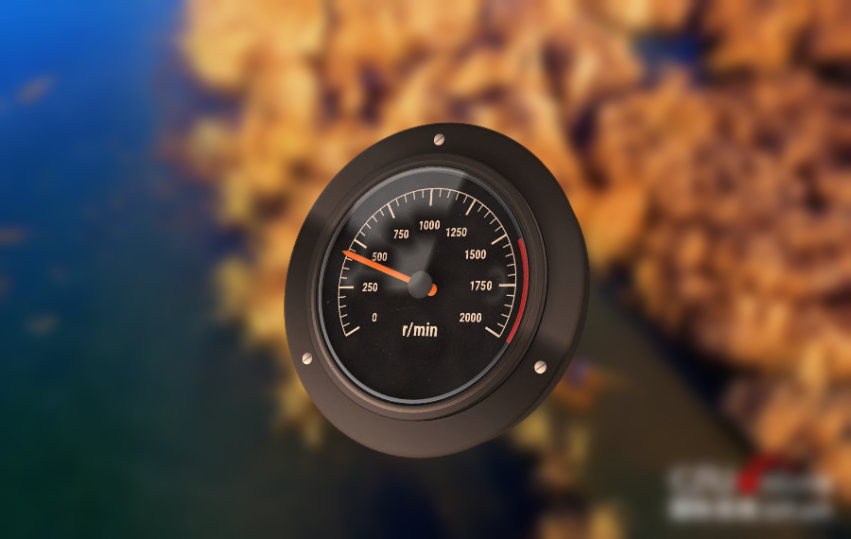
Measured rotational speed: rpm 425
